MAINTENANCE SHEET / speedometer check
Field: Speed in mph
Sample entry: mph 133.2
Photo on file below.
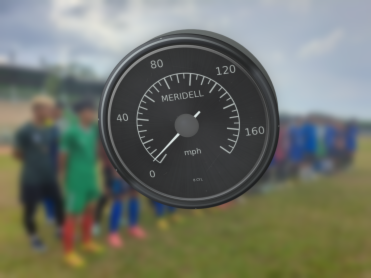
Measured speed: mph 5
